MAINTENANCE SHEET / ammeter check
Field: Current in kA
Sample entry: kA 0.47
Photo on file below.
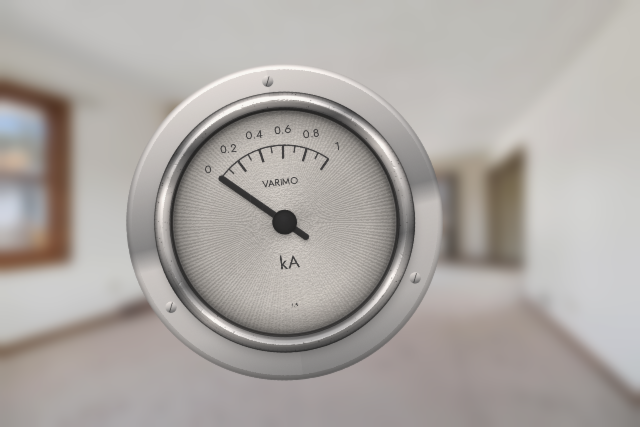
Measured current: kA 0
